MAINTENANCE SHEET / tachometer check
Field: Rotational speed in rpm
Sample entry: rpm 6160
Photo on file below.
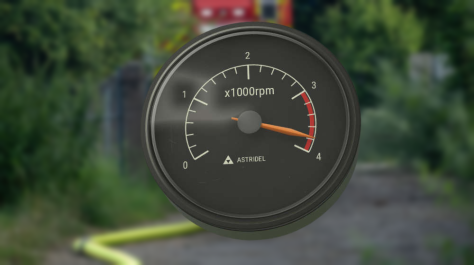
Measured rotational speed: rpm 3800
